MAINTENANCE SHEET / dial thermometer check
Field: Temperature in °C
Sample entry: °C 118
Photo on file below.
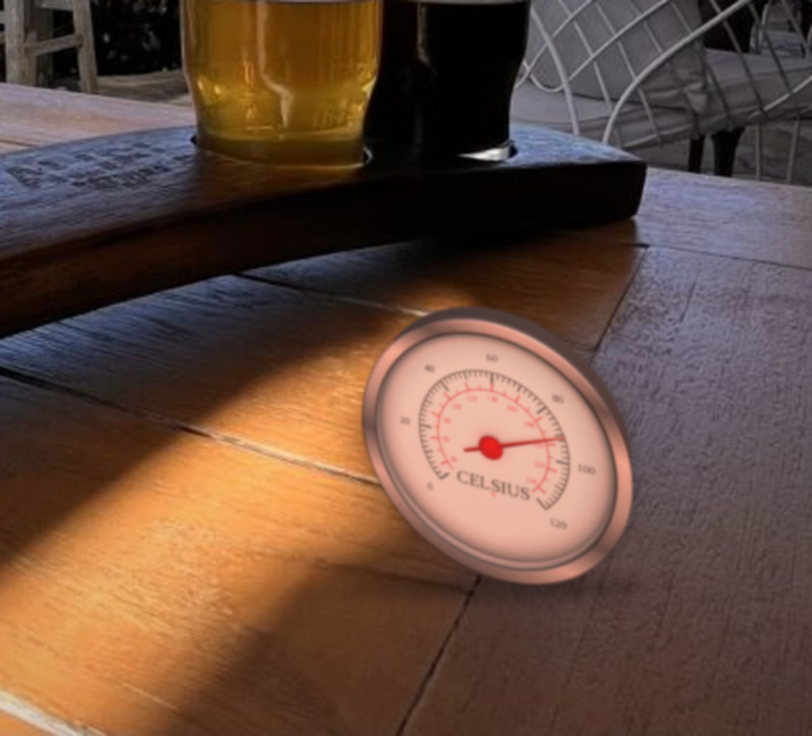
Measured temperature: °C 90
